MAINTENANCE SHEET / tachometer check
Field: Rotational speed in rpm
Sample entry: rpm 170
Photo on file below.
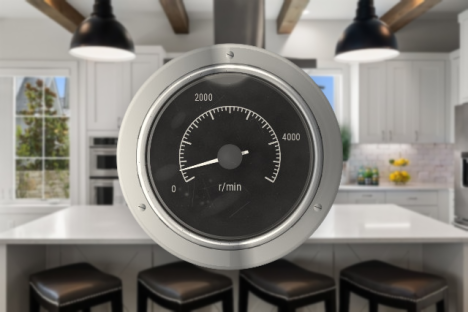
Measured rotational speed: rpm 300
